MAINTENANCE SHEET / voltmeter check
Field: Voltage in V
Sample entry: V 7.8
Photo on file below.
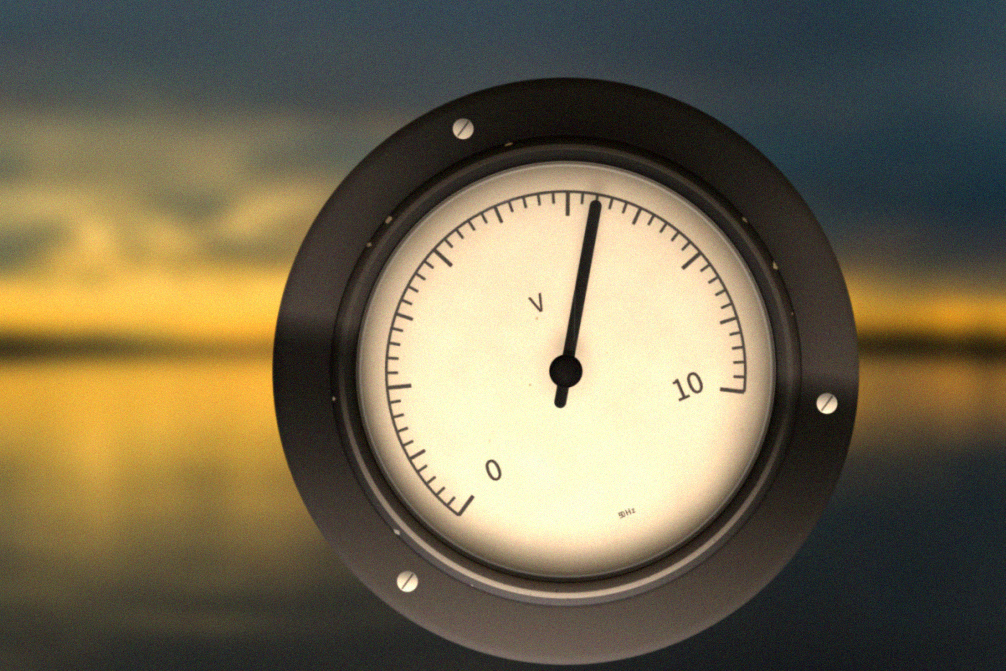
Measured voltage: V 6.4
